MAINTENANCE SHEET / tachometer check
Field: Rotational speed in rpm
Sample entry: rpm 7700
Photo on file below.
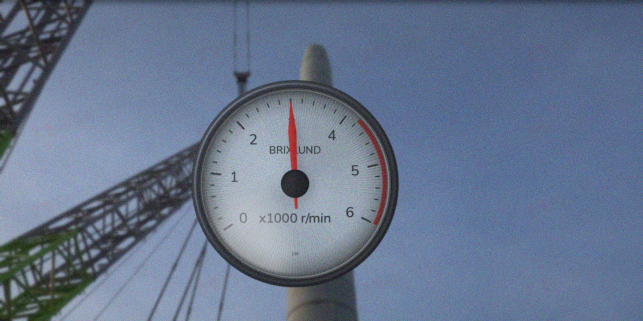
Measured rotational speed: rpm 3000
